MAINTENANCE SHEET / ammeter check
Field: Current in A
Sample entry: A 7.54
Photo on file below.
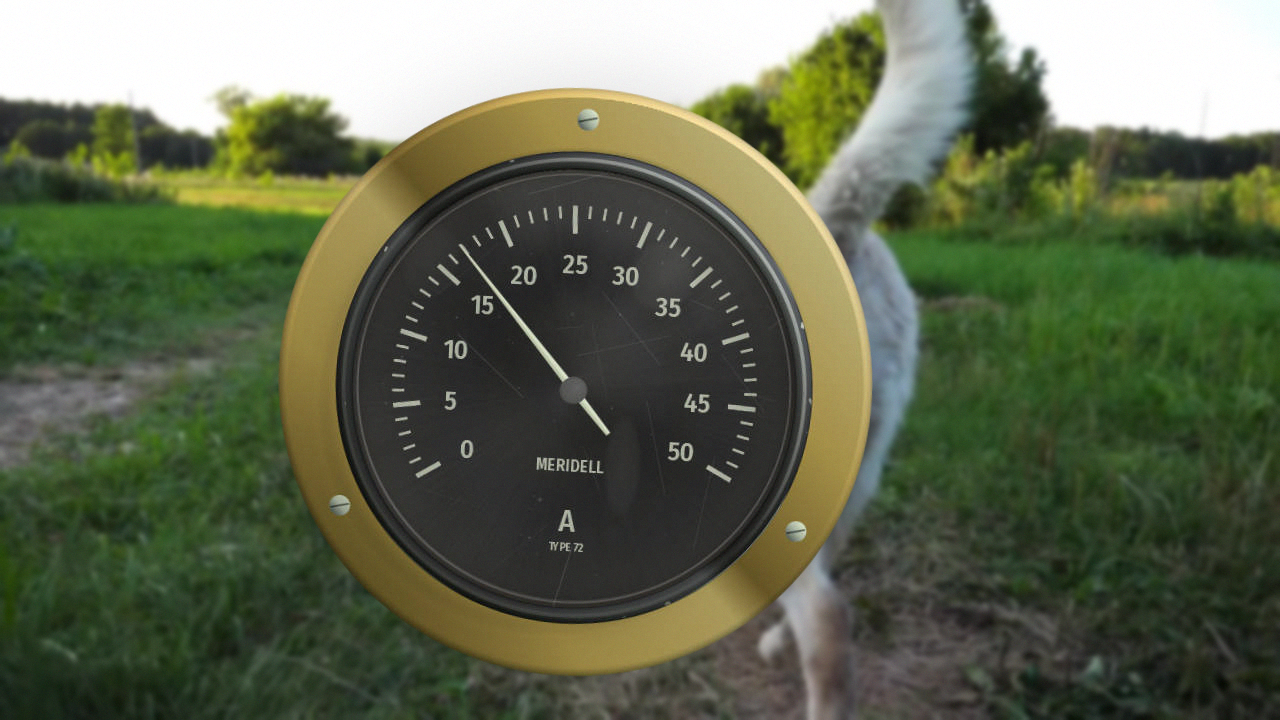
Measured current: A 17
